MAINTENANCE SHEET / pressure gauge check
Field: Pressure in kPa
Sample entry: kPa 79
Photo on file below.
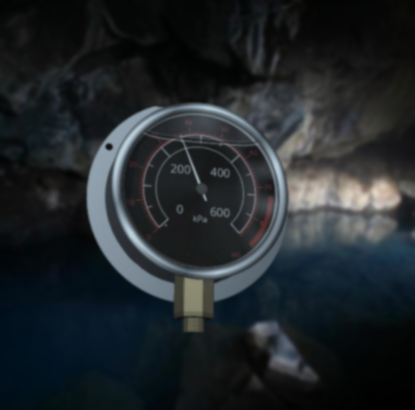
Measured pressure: kPa 250
